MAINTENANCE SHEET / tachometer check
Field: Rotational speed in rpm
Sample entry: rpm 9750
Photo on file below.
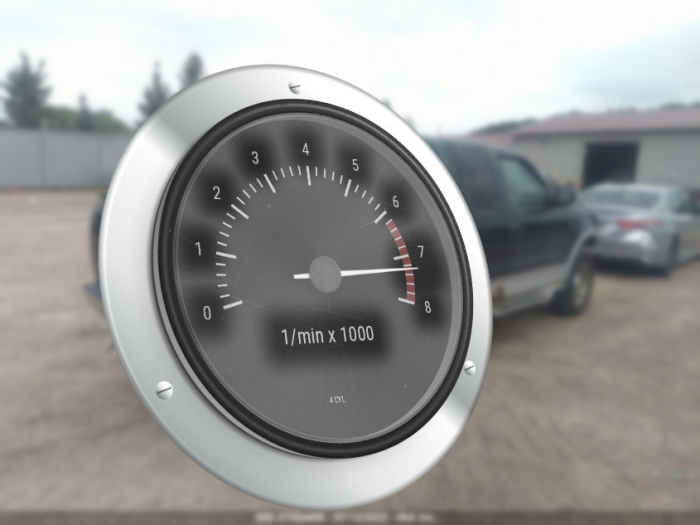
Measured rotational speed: rpm 7300
